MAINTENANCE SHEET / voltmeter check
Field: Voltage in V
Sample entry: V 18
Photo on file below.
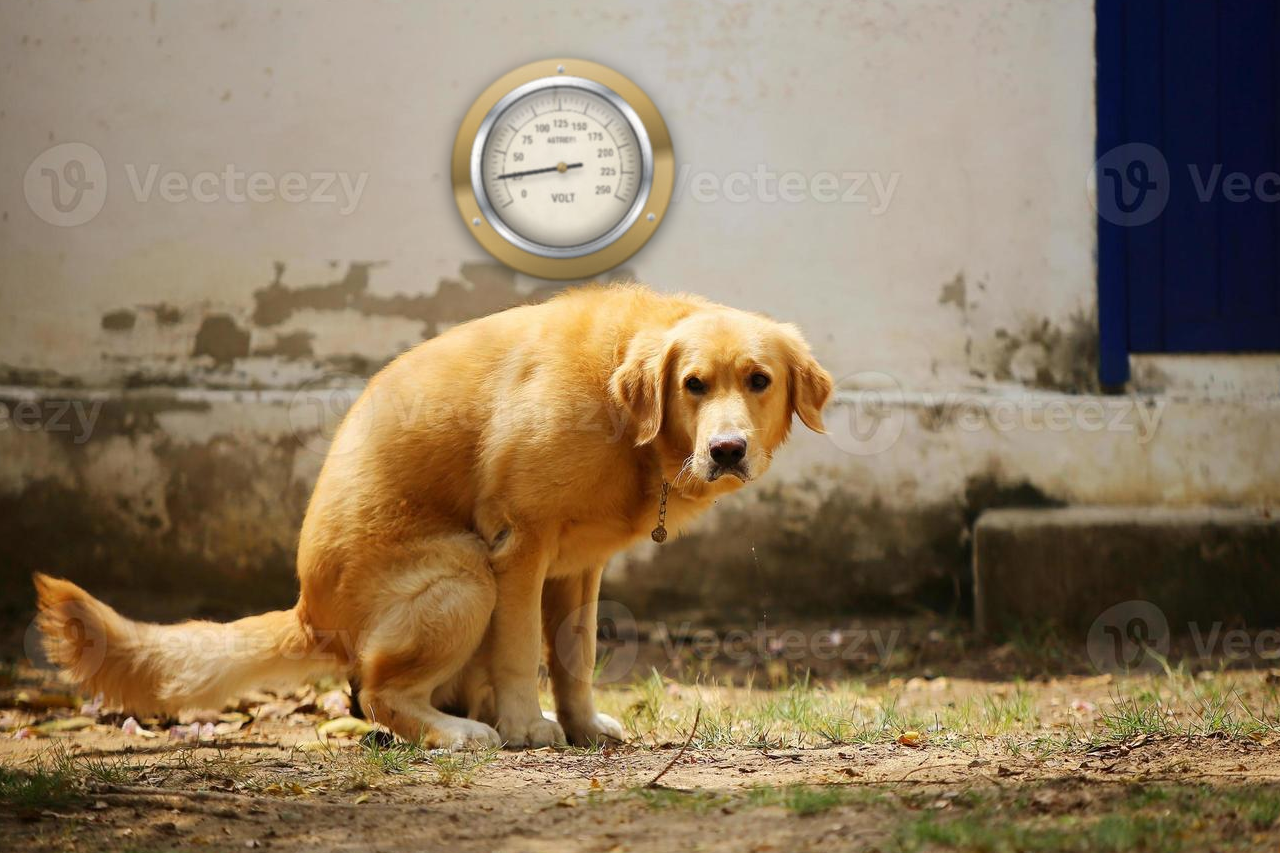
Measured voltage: V 25
